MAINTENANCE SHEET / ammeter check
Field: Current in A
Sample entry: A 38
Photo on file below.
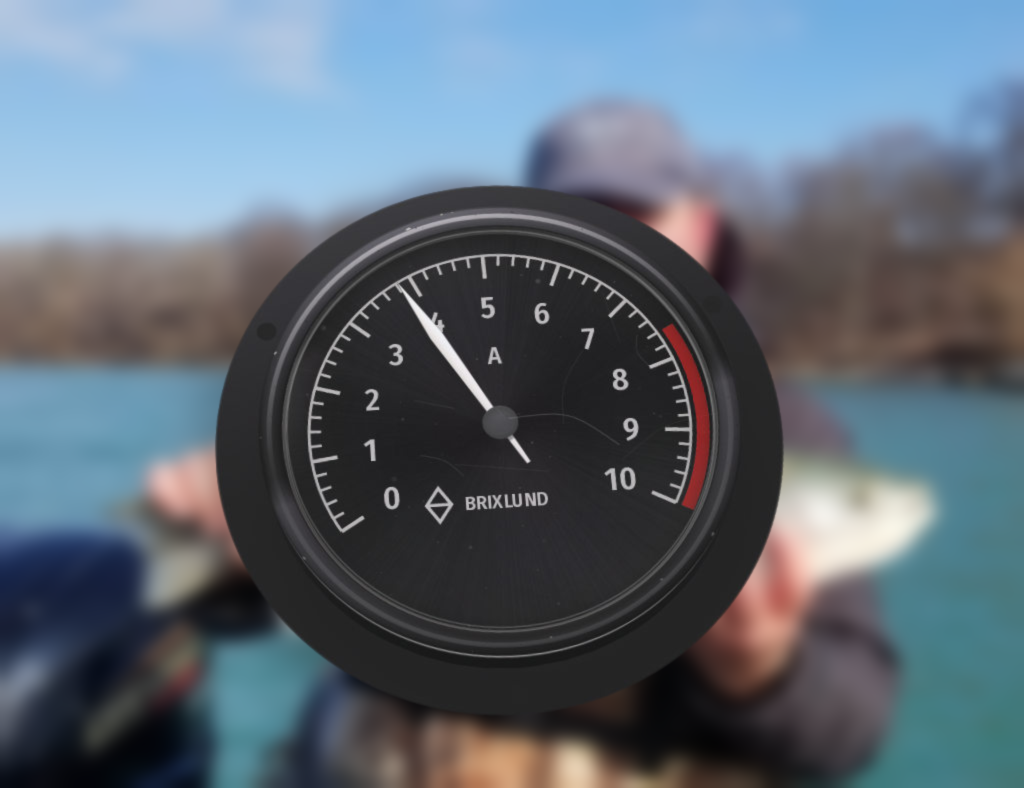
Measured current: A 3.8
